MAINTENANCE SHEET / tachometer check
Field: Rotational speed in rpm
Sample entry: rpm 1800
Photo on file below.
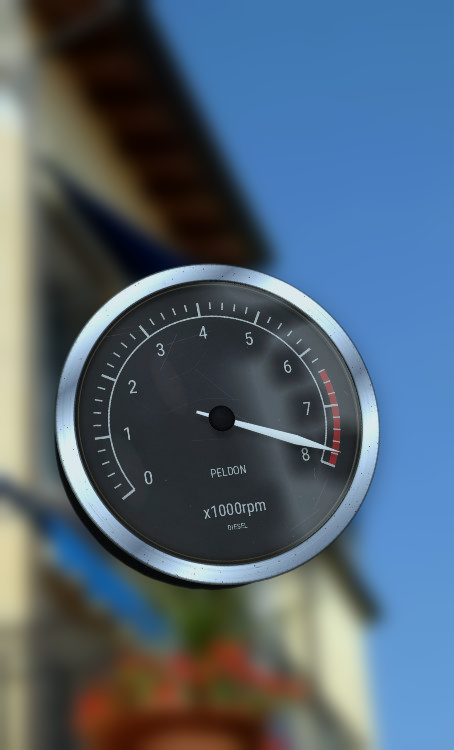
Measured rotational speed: rpm 7800
